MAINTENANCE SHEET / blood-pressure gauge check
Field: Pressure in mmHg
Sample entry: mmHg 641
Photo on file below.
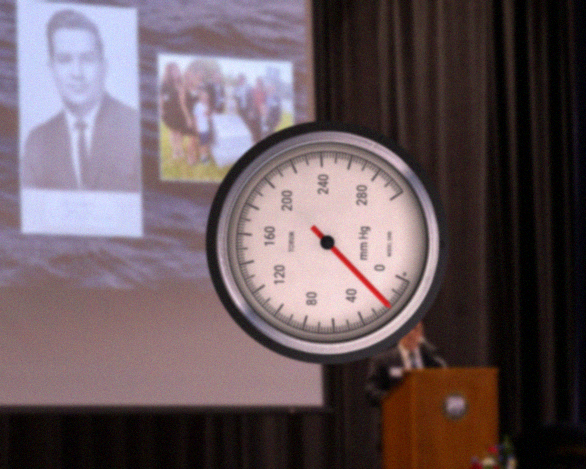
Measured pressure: mmHg 20
